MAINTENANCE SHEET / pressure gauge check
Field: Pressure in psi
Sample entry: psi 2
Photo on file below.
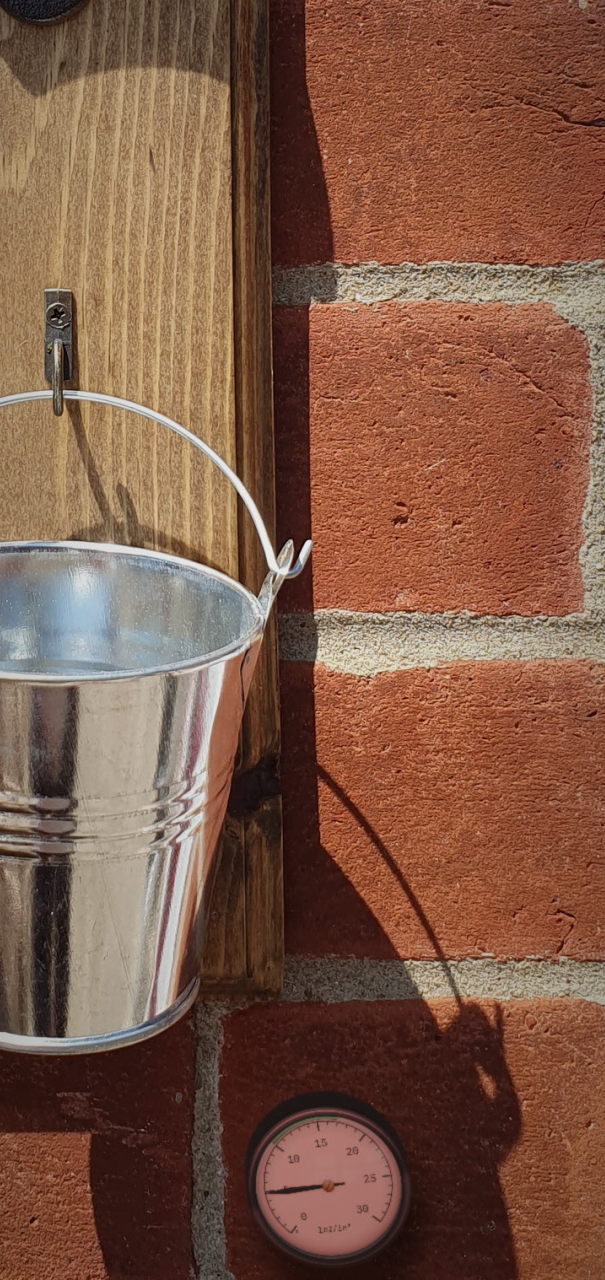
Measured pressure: psi 5
